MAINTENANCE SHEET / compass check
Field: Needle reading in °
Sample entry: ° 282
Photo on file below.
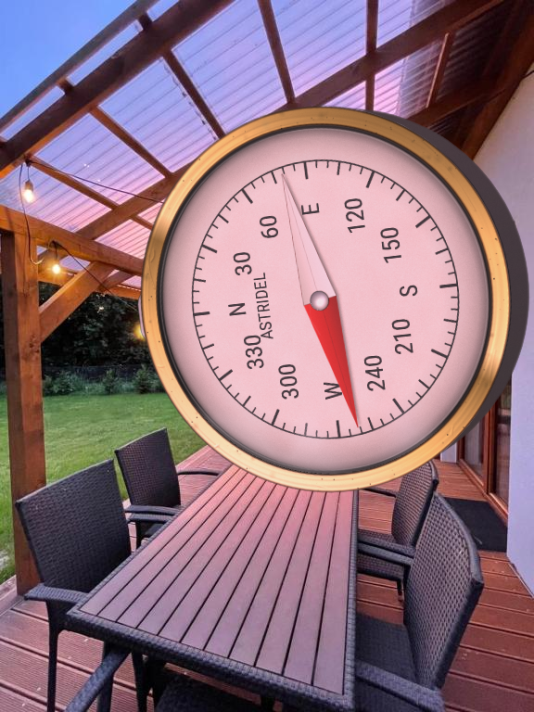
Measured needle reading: ° 260
